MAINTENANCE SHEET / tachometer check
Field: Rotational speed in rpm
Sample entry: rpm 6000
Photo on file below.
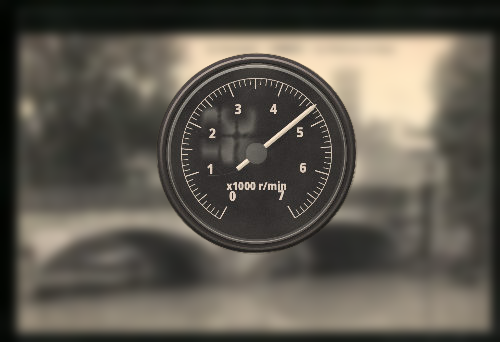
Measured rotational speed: rpm 4700
